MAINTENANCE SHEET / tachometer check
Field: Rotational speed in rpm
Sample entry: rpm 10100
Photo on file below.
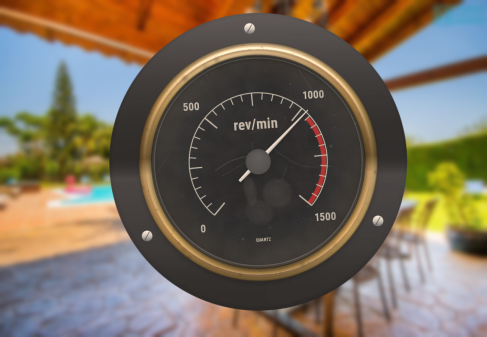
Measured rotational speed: rpm 1025
